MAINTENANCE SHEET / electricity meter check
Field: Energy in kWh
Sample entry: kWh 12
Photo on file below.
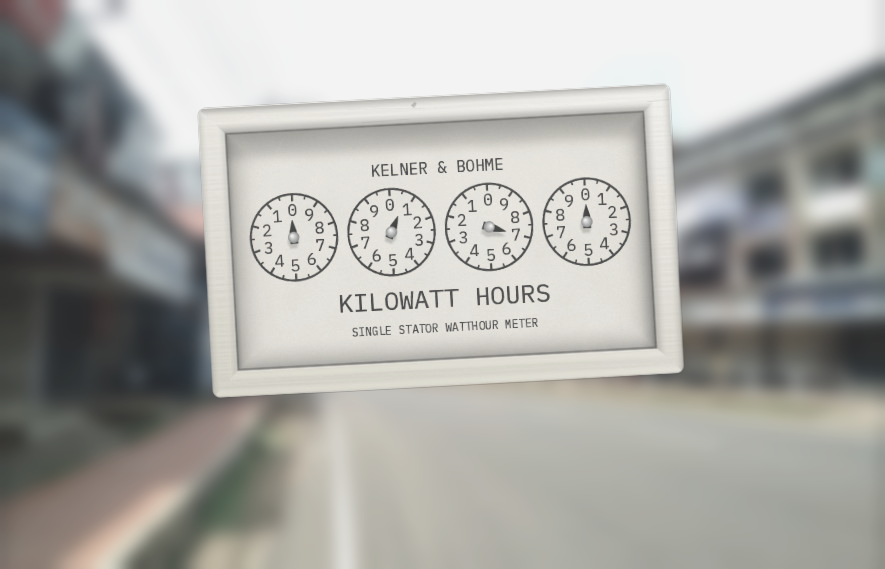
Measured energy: kWh 70
